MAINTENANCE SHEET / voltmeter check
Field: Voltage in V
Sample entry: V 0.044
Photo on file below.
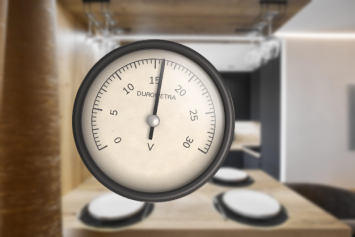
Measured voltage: V 16
